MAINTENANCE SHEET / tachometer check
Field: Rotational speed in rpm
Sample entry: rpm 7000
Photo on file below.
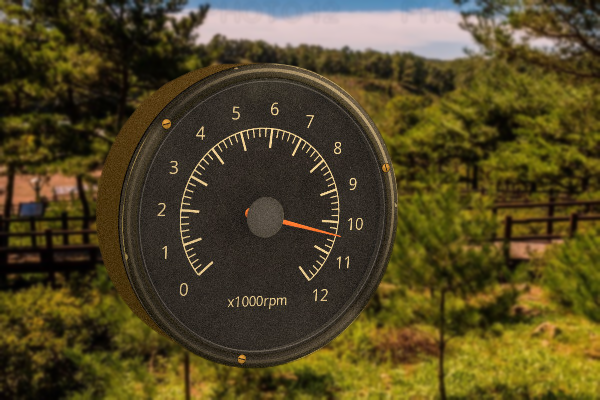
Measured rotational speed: rpm 10400
